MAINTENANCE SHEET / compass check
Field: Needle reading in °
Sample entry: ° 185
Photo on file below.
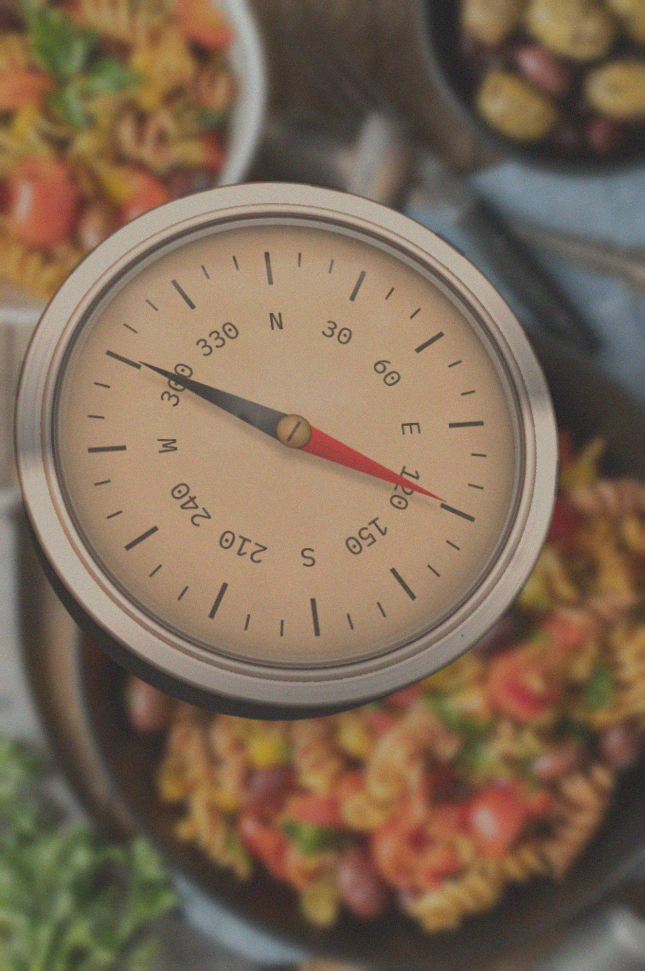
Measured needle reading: ° 120
